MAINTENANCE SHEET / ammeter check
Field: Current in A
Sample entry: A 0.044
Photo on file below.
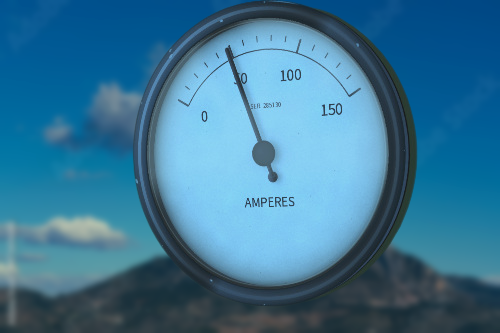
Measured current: A 50
